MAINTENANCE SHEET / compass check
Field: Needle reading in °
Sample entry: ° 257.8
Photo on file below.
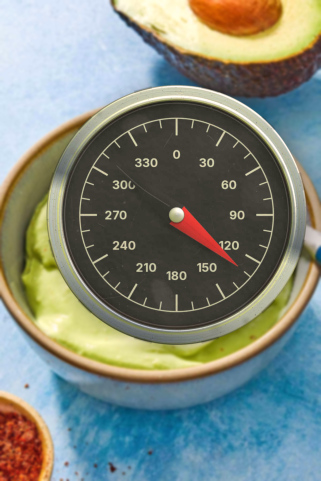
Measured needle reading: ° 130
